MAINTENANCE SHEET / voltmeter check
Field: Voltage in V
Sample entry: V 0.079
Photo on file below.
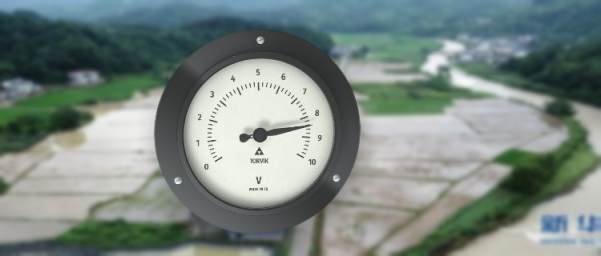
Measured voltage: V 8.4
